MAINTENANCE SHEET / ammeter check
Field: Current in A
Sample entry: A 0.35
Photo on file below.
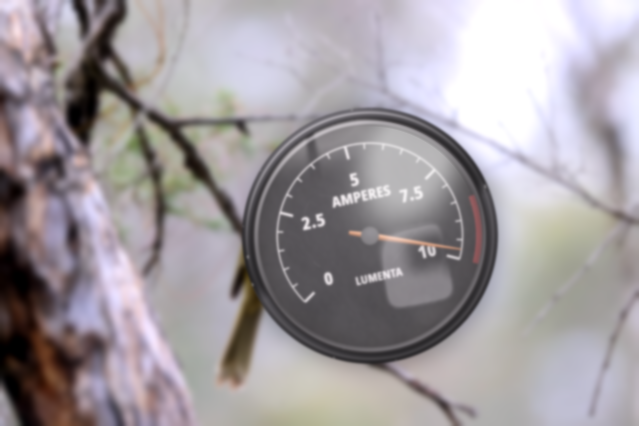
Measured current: A 9.75
